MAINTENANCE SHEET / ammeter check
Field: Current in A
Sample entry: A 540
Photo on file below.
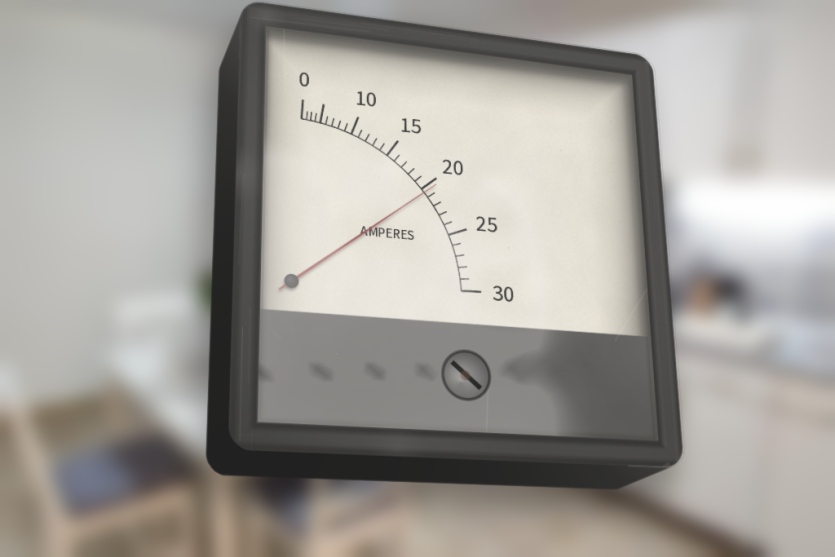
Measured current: A 20.5
